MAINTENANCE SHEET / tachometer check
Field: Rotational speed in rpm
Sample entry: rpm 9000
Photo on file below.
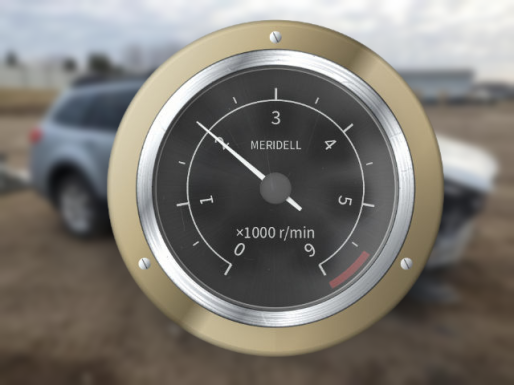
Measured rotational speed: rpm 2000
